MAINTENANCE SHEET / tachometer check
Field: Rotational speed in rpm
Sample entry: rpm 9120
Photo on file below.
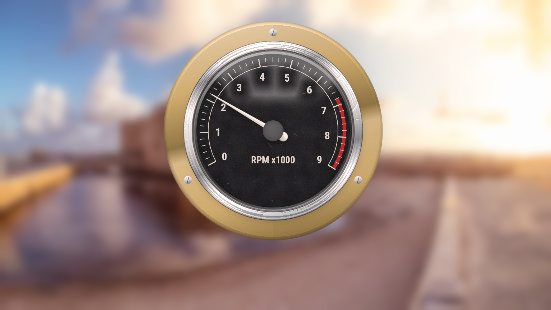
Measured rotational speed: rpm 2200
